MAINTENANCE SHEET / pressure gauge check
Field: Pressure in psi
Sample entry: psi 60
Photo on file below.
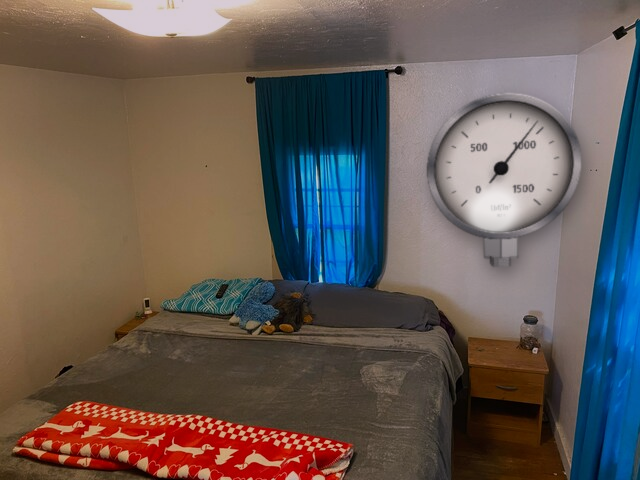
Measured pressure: psi 950
